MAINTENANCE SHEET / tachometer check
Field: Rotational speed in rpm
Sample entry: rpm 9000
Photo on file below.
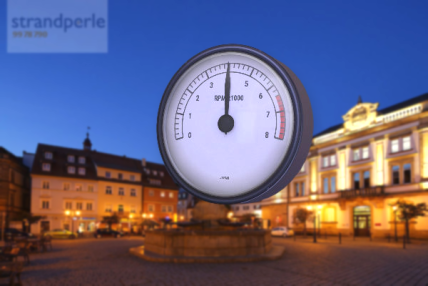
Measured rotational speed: rpm 4000
